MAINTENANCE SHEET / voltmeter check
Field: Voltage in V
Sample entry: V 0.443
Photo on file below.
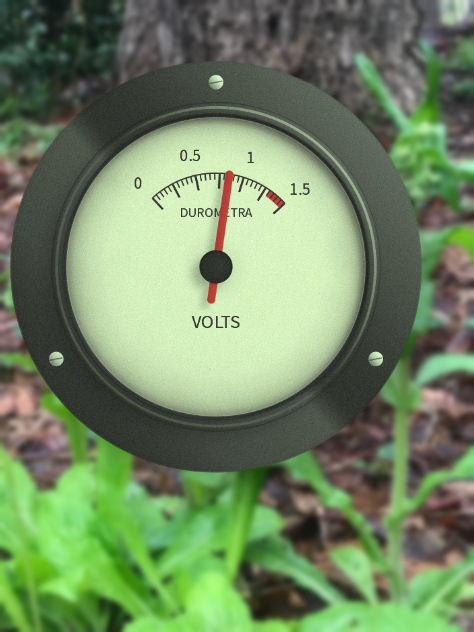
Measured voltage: V 0.85
